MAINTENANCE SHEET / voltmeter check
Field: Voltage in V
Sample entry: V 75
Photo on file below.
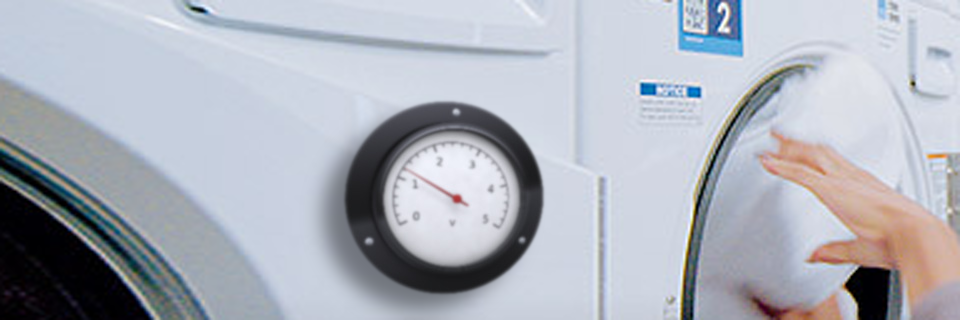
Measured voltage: V 1.2
